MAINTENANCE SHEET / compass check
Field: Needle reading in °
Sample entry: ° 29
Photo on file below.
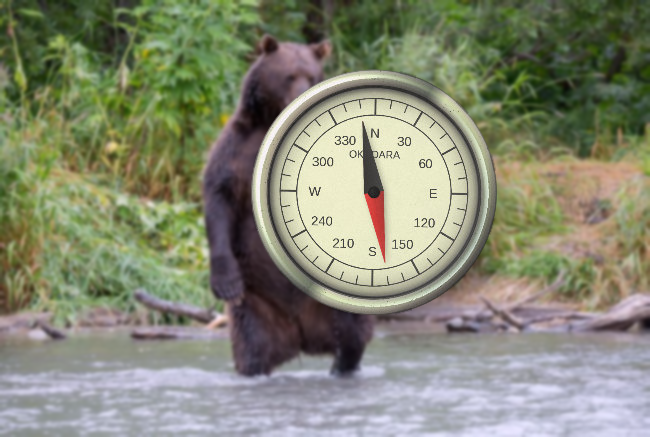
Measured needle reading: ° 170
